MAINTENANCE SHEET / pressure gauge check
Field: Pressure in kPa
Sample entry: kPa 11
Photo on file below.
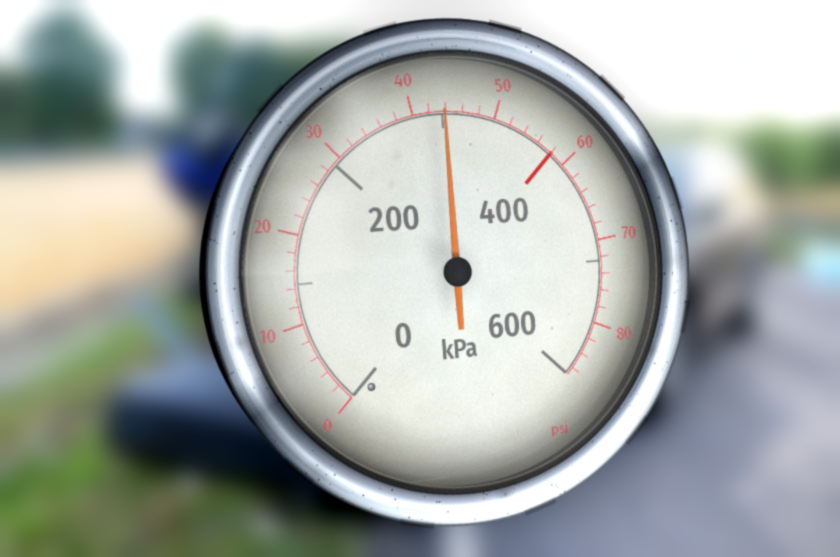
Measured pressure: kPa 300
